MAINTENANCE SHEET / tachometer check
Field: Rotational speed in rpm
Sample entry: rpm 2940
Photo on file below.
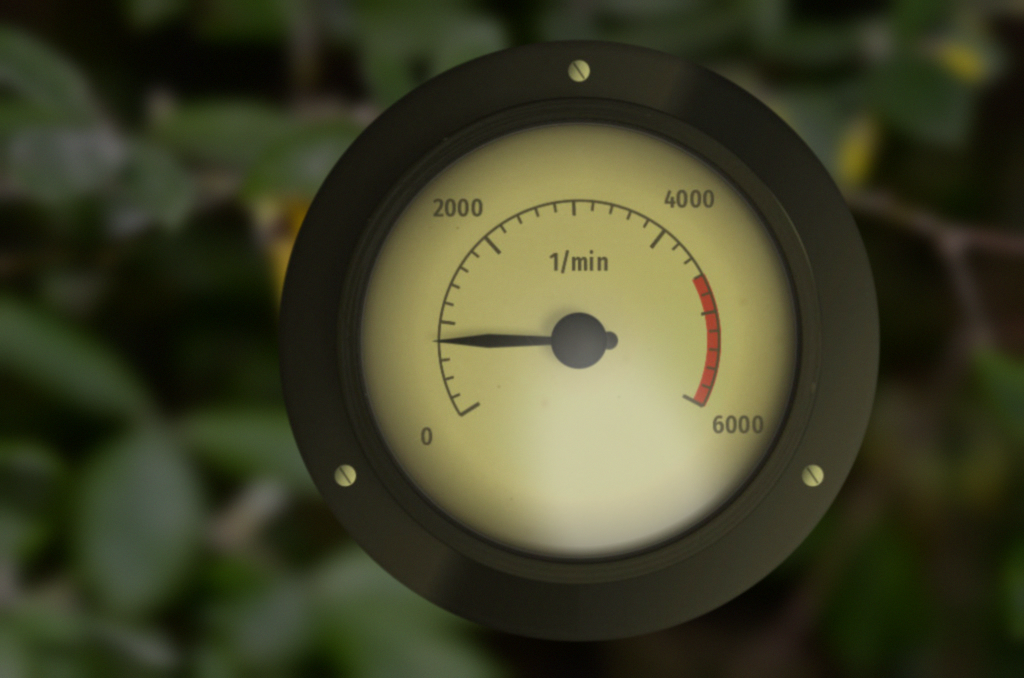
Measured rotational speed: rpm 800
